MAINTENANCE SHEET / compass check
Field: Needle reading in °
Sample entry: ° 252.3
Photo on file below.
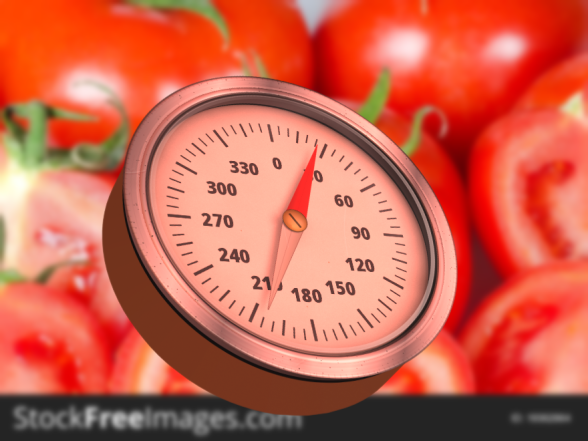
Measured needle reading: ° 25
